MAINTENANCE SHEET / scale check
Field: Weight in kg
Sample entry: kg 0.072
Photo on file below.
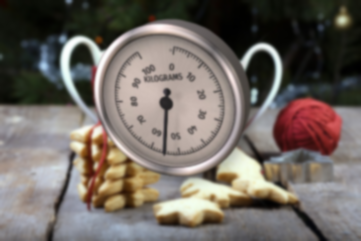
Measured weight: kg 55
